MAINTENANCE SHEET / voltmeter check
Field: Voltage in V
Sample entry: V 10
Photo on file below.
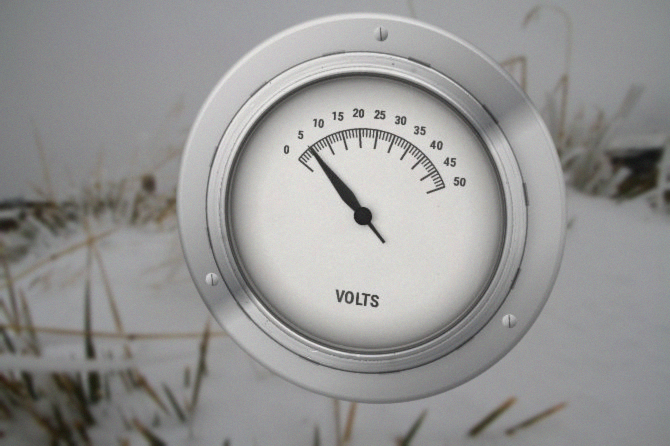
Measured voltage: V 5
